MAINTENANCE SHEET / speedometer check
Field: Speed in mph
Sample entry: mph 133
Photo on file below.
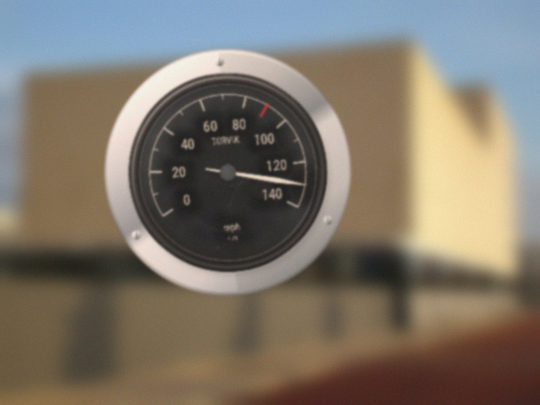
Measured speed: mph 130
